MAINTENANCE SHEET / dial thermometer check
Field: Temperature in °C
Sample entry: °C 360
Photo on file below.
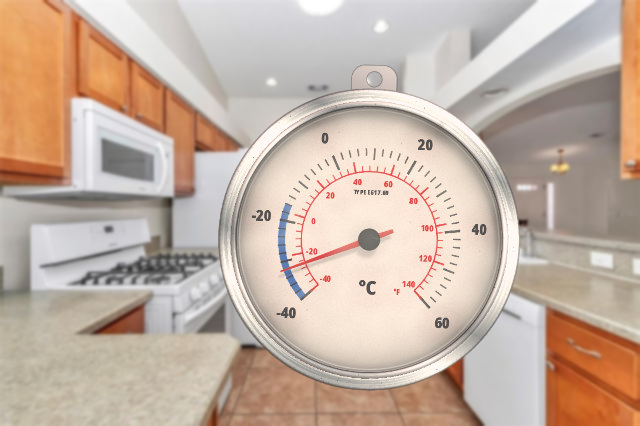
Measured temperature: °C -32
